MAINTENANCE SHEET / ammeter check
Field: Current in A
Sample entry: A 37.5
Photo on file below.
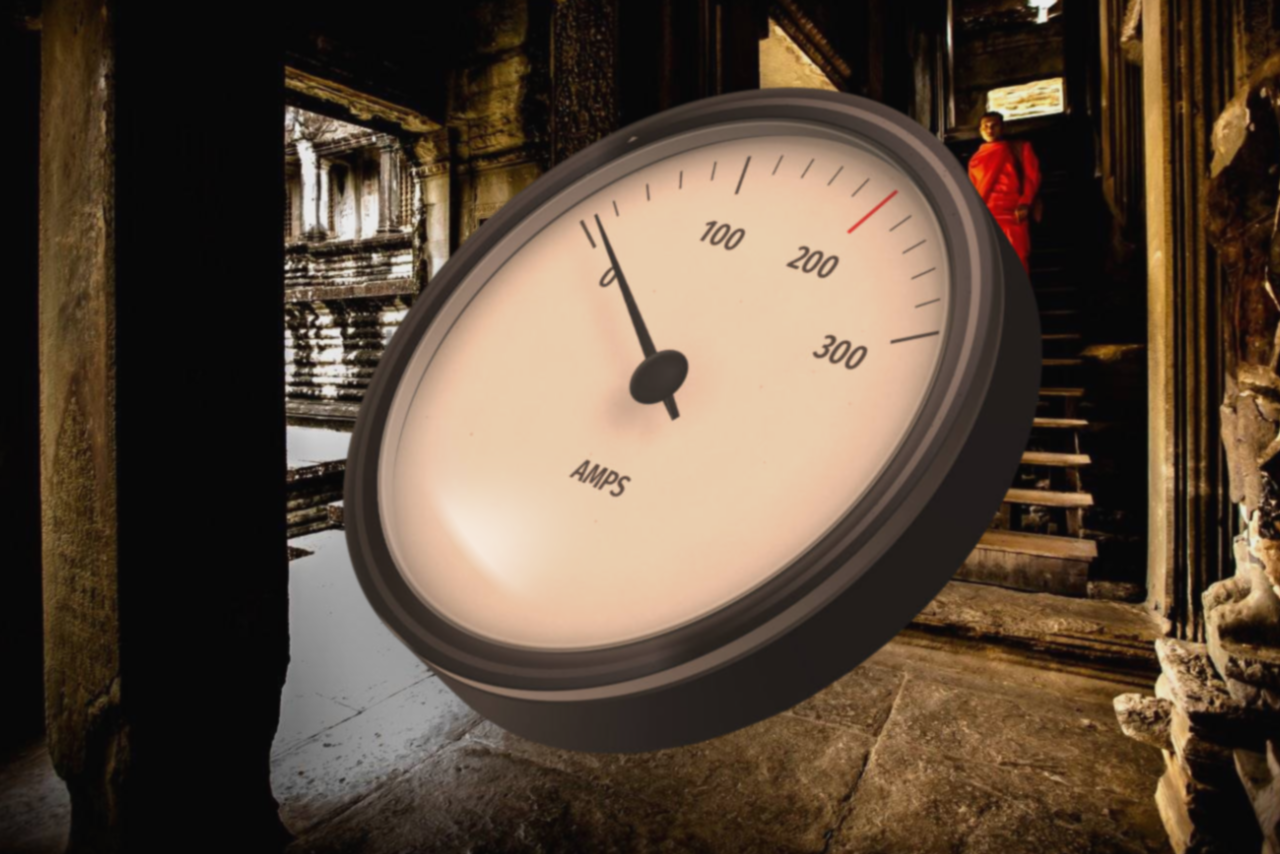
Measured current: A 10
